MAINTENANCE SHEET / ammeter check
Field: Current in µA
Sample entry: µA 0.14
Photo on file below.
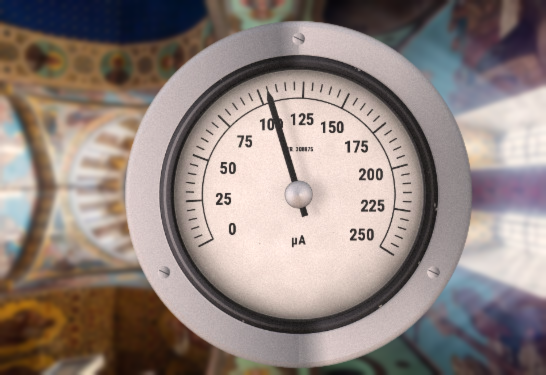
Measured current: µA 105
